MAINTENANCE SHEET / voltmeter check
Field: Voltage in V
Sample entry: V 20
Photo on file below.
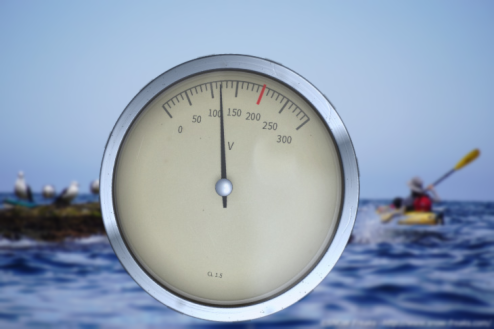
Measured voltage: V 120
